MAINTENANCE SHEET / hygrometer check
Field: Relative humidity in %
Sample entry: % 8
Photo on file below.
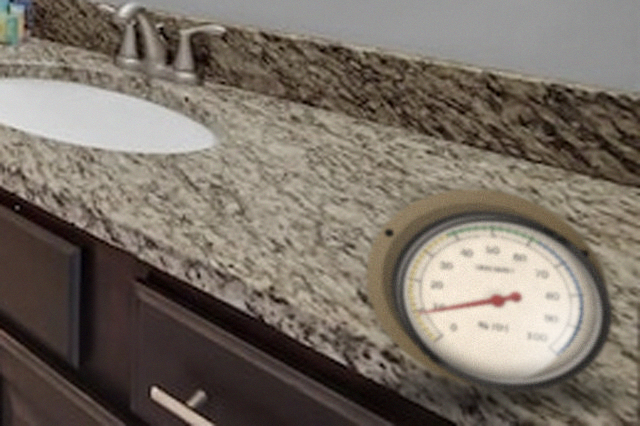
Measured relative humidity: % 10
